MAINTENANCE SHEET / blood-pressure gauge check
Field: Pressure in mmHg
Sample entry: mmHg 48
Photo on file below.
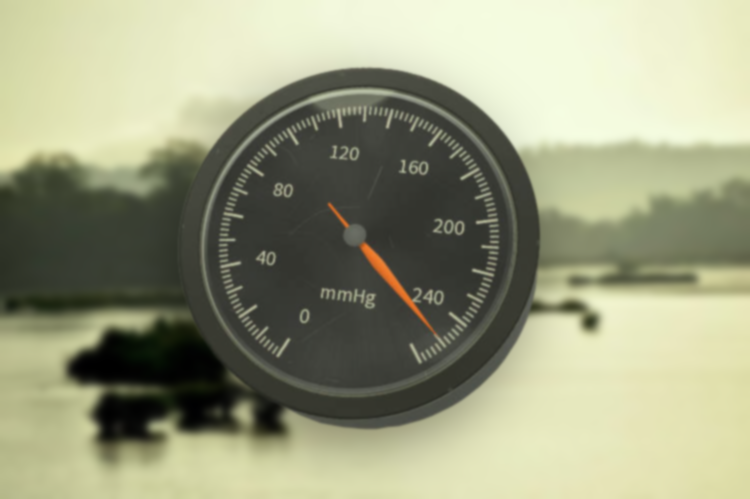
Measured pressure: mmHg 250
